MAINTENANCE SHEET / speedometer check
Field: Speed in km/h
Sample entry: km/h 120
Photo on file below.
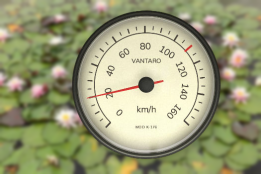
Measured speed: km/h 20
